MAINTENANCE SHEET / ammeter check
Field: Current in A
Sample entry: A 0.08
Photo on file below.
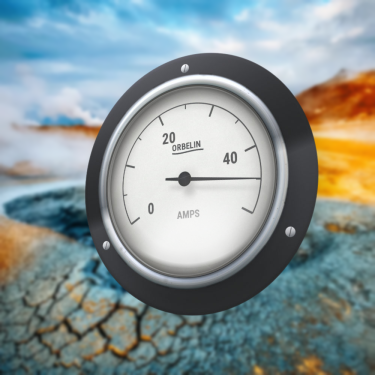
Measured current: A 45
